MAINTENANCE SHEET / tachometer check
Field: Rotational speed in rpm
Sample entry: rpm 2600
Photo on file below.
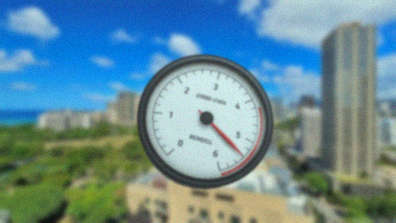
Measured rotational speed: rpm 5400
